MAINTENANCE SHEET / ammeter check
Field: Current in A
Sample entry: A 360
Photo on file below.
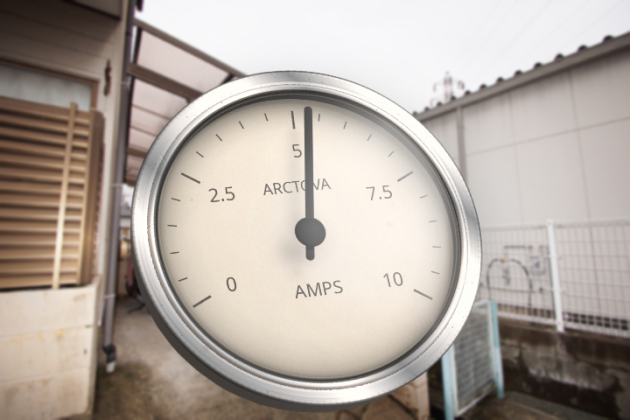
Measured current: A 5.25
